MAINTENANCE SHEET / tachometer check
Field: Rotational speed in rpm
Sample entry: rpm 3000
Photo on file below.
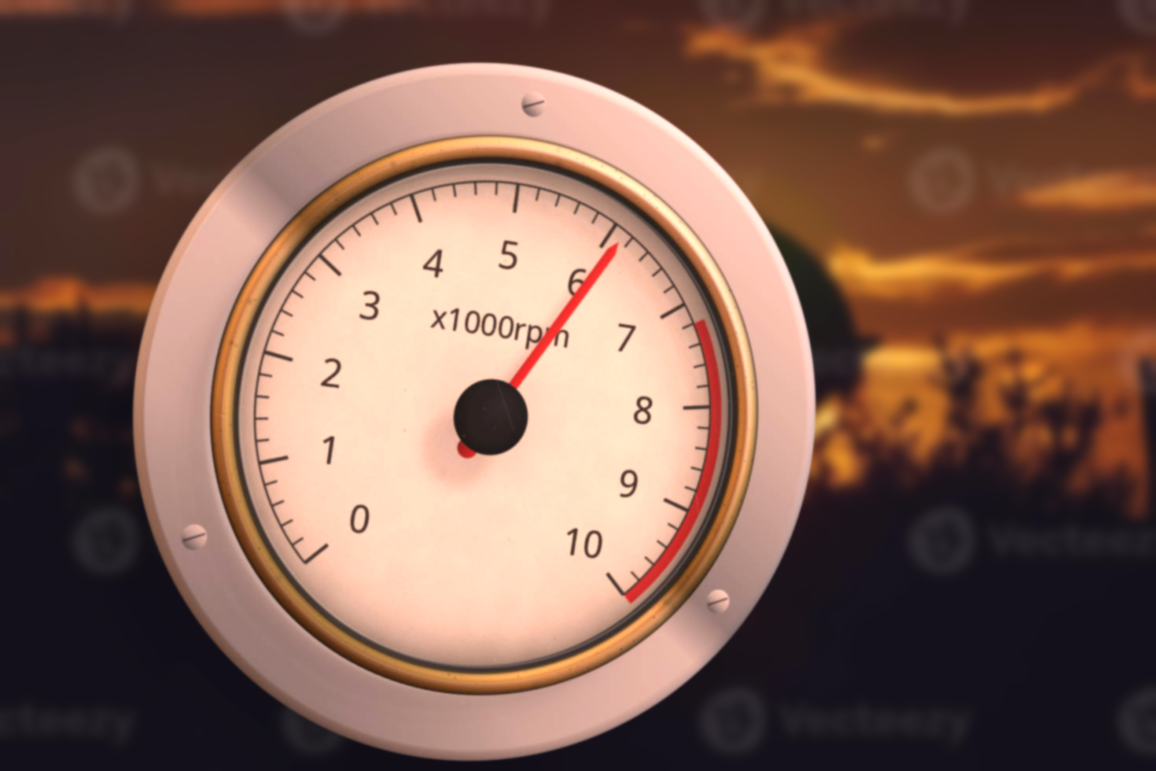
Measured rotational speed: rpm 6100
